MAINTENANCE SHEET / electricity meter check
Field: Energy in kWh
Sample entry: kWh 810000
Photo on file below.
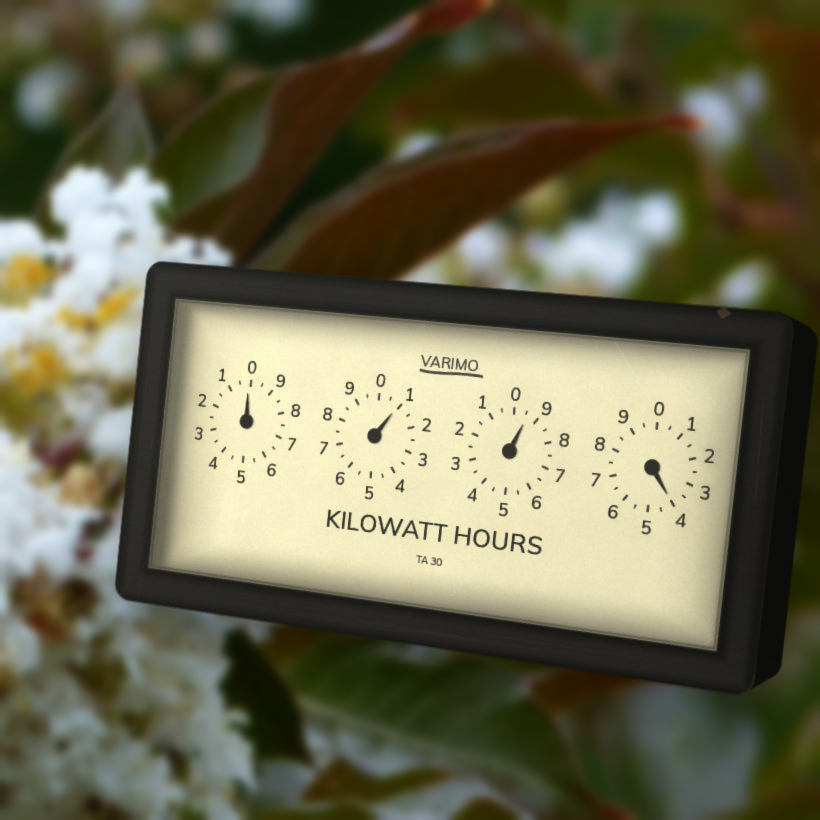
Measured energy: kWh 94
